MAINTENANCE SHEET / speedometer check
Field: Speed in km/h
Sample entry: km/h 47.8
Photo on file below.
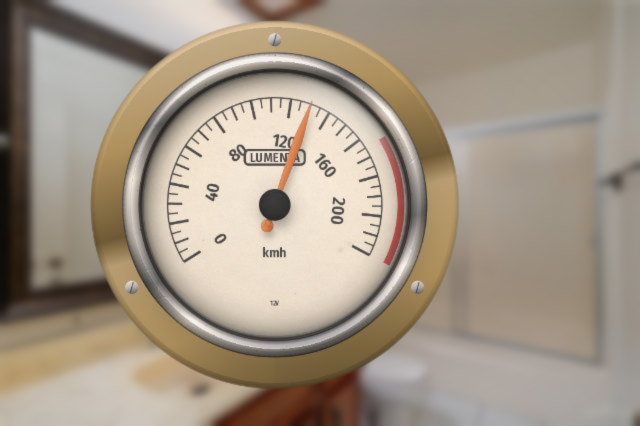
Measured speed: km/h 130
